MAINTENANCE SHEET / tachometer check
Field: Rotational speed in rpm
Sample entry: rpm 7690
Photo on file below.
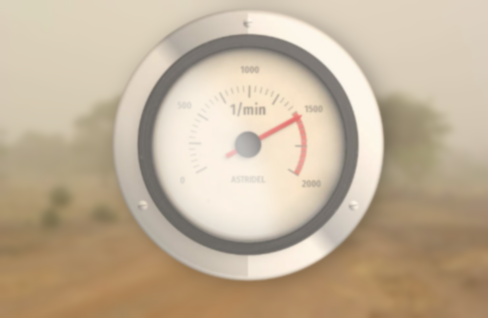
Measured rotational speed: rpm 1500
